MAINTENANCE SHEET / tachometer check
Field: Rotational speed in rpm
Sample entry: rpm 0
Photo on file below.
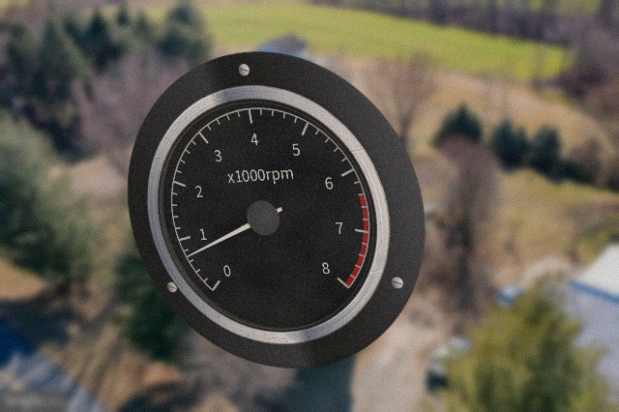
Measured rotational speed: rpm 700
